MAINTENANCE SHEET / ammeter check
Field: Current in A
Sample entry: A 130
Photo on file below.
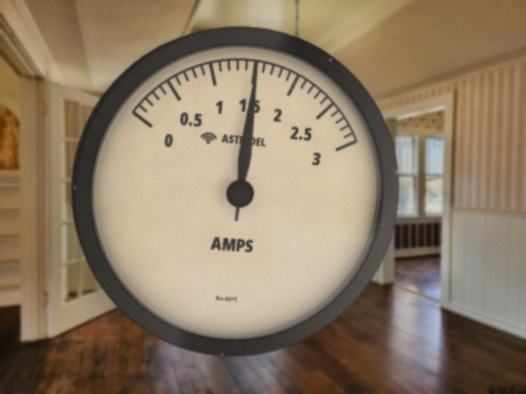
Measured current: A 1.5
